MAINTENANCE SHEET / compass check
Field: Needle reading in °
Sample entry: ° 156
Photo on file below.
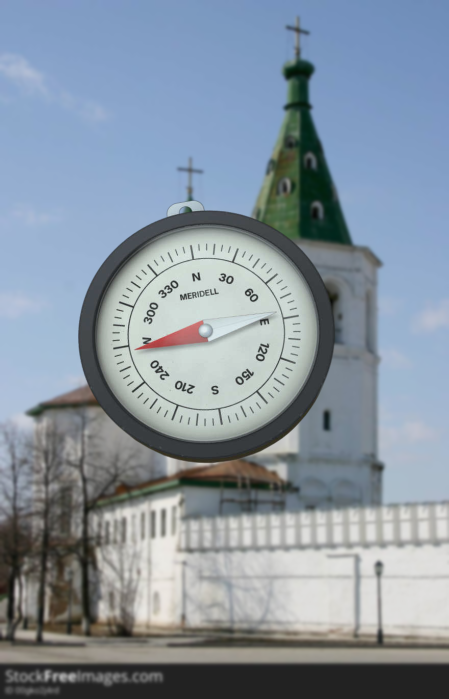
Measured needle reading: ° 265
